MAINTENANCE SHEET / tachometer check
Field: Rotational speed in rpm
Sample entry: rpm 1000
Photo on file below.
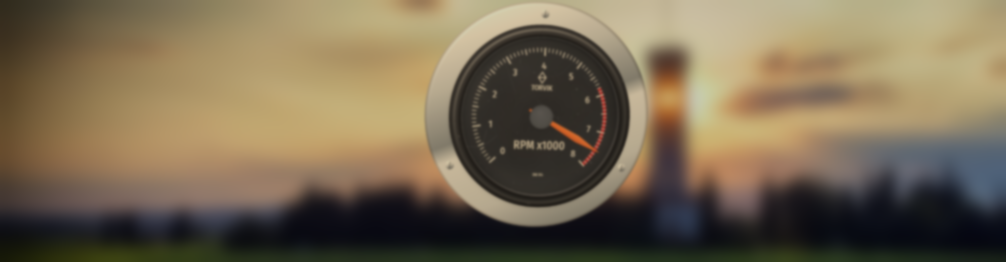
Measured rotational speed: rpm 7500
